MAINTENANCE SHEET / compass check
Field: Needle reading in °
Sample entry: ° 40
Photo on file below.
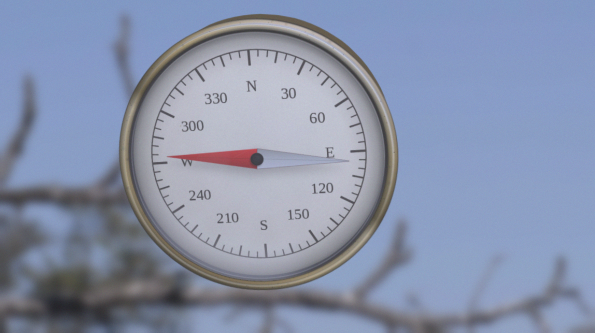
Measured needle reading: ° 275
